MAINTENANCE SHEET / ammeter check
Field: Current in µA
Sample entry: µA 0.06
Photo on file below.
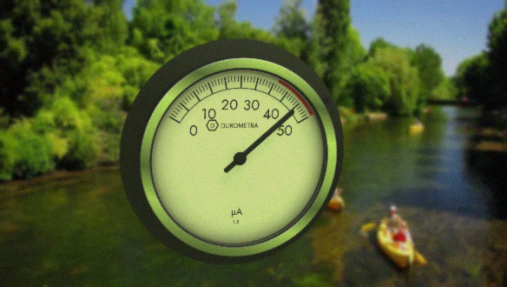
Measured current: µA 45
